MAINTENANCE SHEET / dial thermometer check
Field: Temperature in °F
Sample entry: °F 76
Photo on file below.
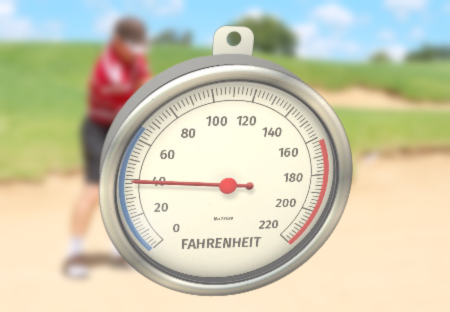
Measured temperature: °F 40
